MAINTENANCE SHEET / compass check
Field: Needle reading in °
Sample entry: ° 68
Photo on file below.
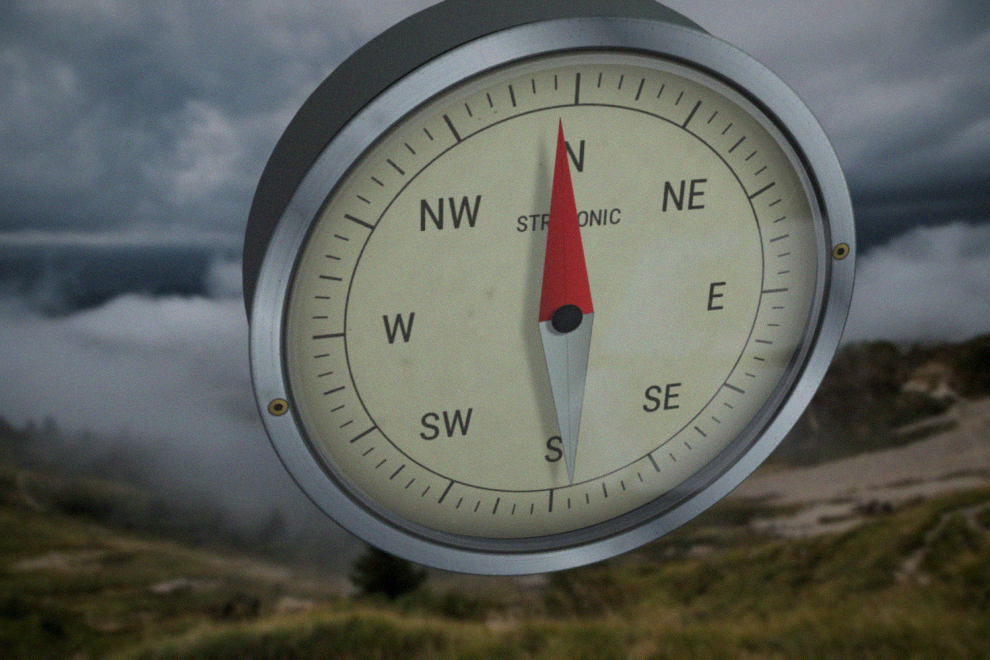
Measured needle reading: ° 355
